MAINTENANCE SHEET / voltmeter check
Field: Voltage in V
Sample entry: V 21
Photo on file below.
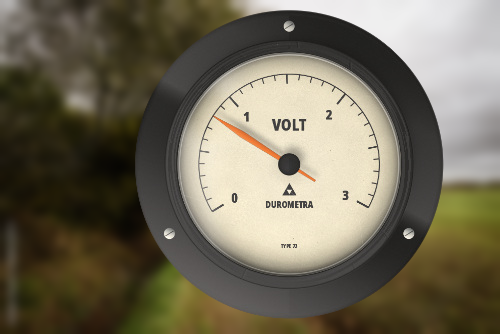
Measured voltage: V 0.8
